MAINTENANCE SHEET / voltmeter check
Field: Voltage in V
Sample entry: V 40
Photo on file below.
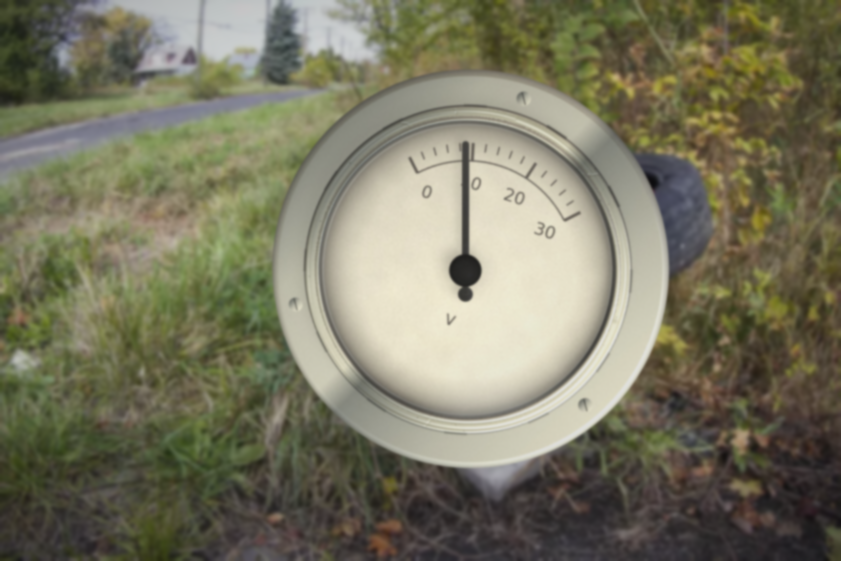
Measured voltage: V 9
